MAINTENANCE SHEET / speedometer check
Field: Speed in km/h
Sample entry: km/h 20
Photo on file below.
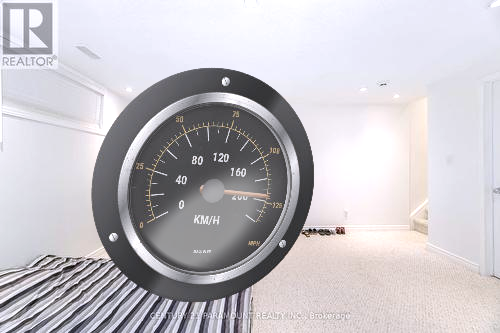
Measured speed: km/h 195
